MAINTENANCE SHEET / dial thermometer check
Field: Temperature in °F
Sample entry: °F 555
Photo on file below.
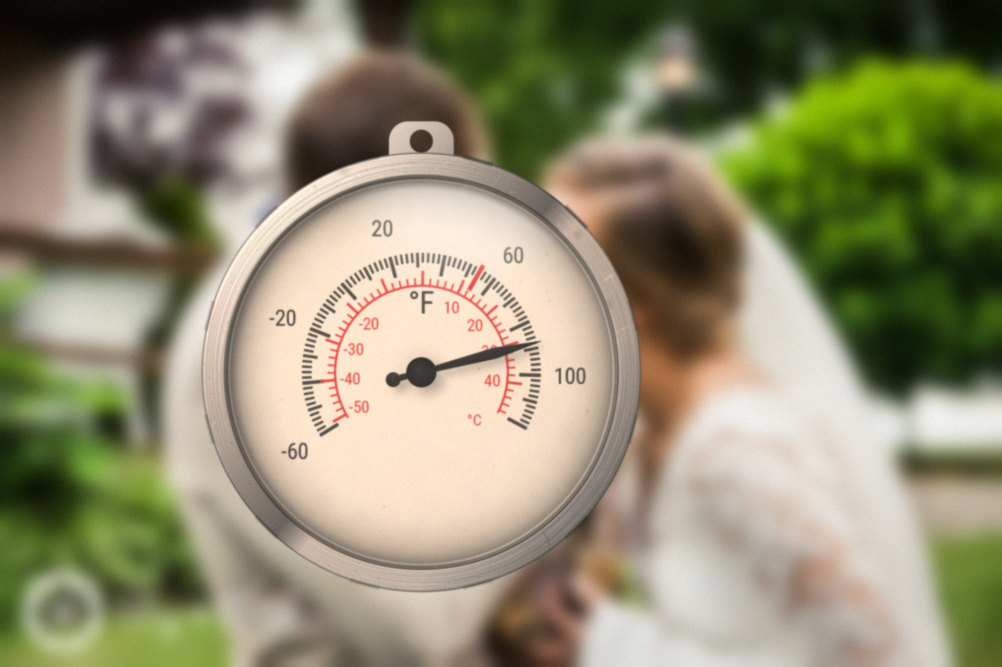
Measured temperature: °F 88
